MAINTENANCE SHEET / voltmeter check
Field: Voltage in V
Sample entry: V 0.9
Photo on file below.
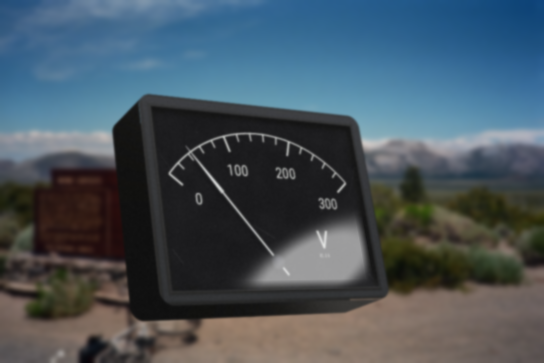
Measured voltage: V 40
